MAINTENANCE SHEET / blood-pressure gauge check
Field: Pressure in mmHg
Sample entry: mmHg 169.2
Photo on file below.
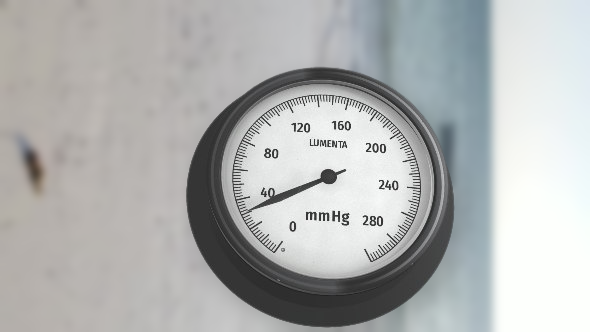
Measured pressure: mmHg 30
